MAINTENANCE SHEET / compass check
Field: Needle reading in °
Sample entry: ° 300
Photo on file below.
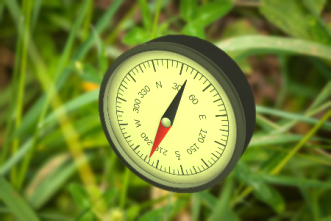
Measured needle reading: ° 220
